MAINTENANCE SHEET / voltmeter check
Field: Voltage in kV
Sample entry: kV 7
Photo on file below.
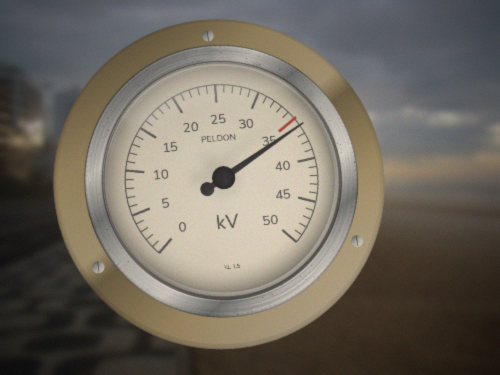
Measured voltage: kV 36
